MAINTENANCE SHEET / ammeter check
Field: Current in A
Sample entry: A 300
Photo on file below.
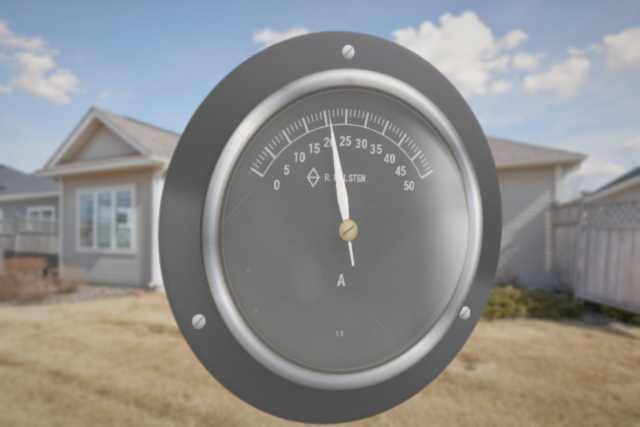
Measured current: A 20
